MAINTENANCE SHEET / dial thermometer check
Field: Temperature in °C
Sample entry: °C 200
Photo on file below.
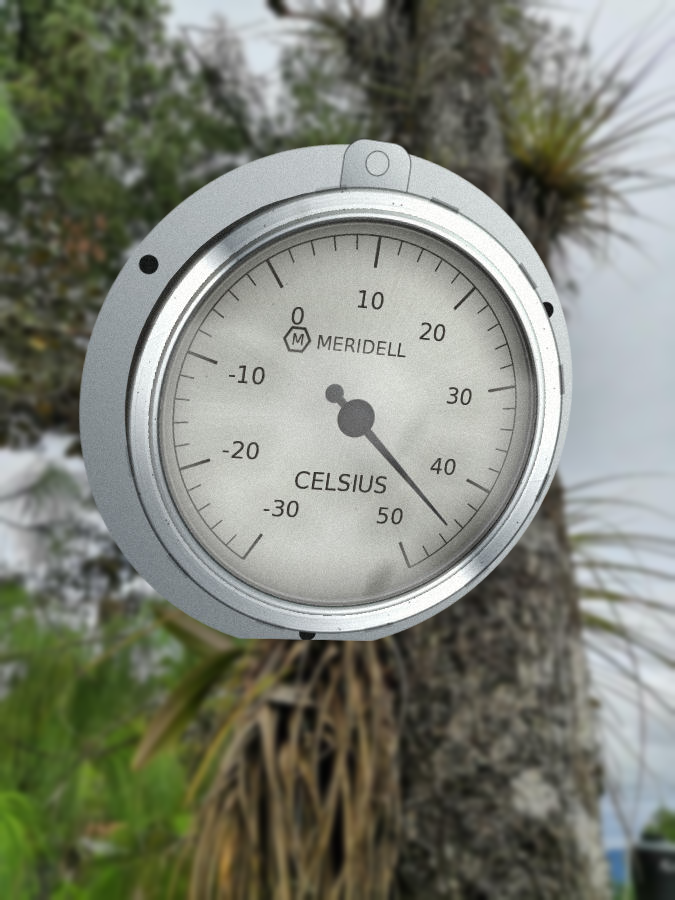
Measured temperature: °C 45
